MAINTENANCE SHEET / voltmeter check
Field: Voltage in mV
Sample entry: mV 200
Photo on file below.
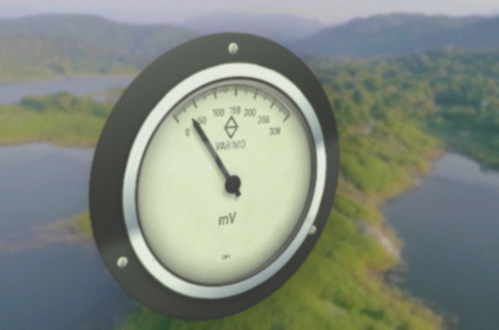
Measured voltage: mV 25
